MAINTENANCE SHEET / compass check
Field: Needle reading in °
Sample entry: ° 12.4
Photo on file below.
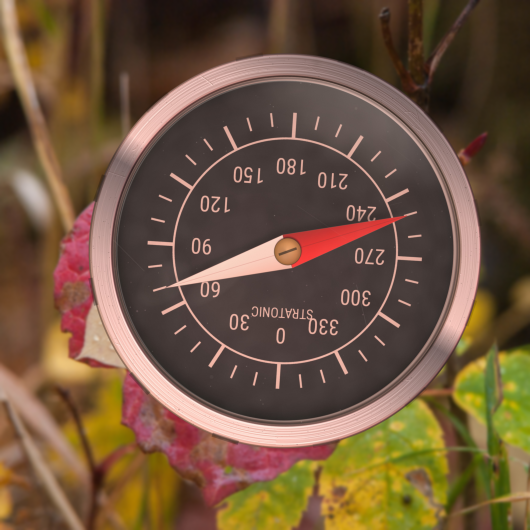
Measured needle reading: ° 250
